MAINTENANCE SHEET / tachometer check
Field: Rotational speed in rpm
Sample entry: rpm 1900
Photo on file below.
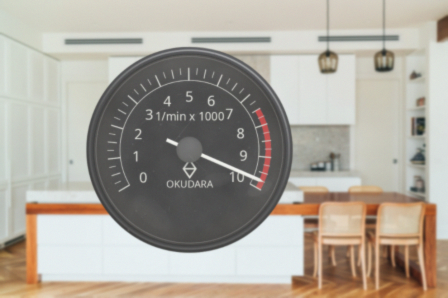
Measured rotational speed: rpm 9750
